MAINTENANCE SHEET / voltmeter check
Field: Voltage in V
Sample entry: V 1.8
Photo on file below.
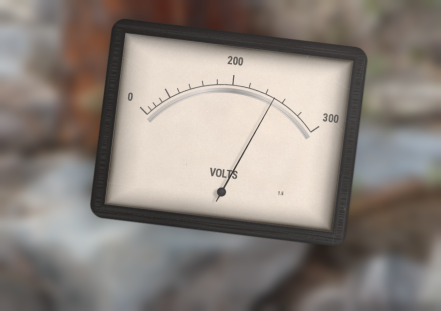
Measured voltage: V 250
